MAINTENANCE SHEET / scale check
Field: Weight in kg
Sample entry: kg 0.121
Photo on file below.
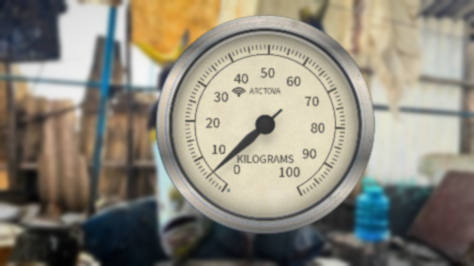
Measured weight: kg 5
